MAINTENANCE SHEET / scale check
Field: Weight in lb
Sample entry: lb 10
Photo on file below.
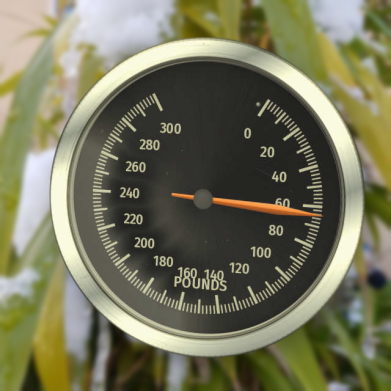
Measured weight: lb 64
